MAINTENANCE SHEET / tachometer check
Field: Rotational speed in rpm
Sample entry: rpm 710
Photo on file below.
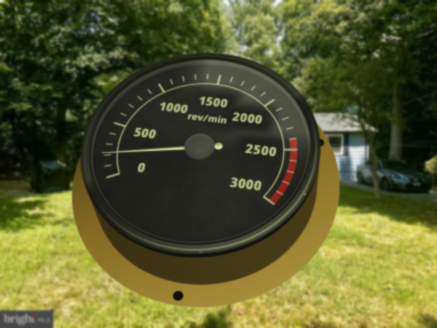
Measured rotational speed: rpm 200
